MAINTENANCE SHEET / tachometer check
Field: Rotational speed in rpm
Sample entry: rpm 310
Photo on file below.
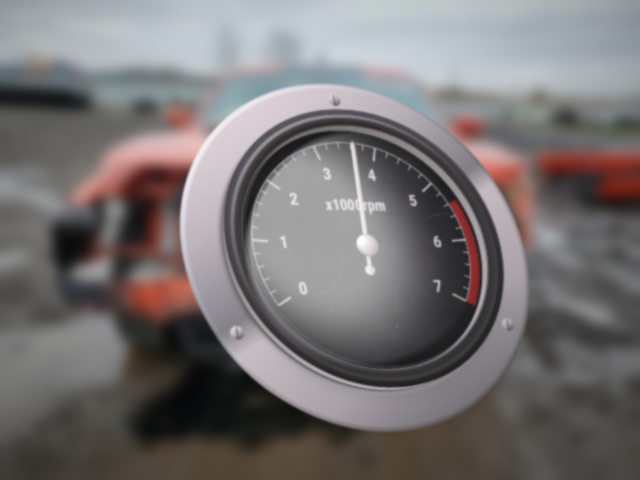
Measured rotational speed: rpm 3600
